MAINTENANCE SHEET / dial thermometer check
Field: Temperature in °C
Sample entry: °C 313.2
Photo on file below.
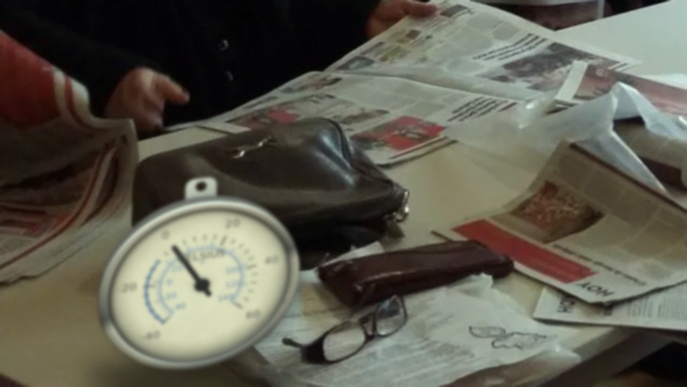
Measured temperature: °C 0
